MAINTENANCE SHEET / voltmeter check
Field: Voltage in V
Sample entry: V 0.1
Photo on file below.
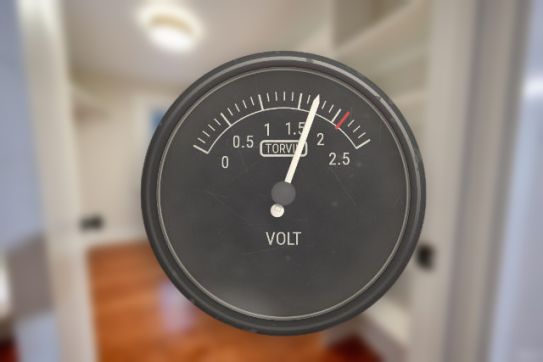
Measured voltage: V 1.7
